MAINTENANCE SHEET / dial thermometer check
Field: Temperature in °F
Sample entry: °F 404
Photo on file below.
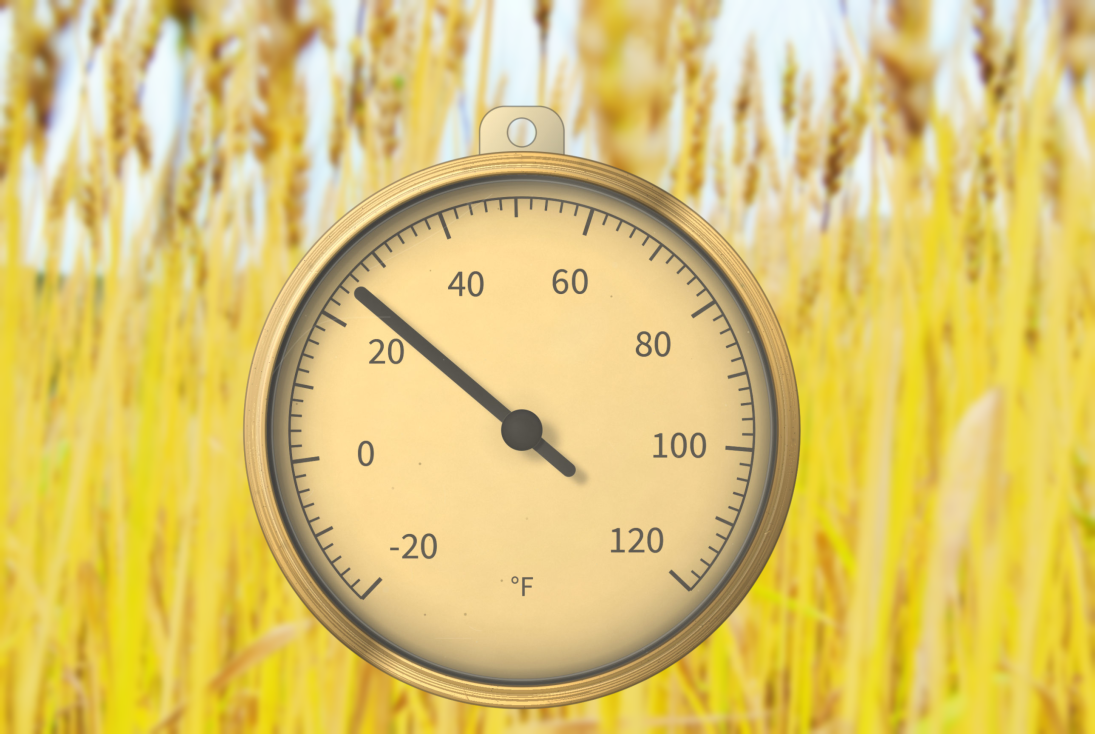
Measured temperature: °F 25
